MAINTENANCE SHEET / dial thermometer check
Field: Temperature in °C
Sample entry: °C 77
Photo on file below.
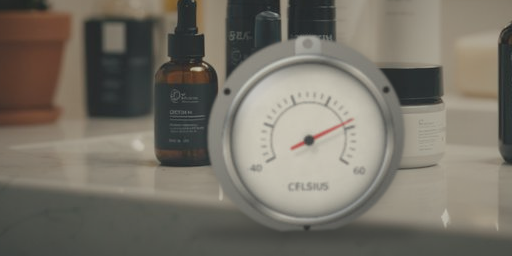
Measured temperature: °C 36
